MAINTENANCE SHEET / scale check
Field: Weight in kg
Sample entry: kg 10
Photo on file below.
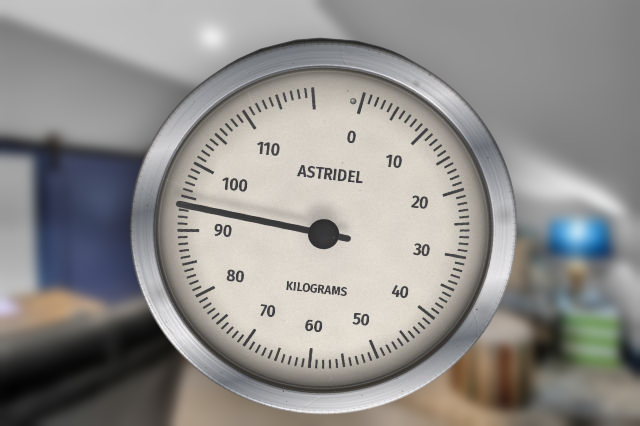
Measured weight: kg 94
